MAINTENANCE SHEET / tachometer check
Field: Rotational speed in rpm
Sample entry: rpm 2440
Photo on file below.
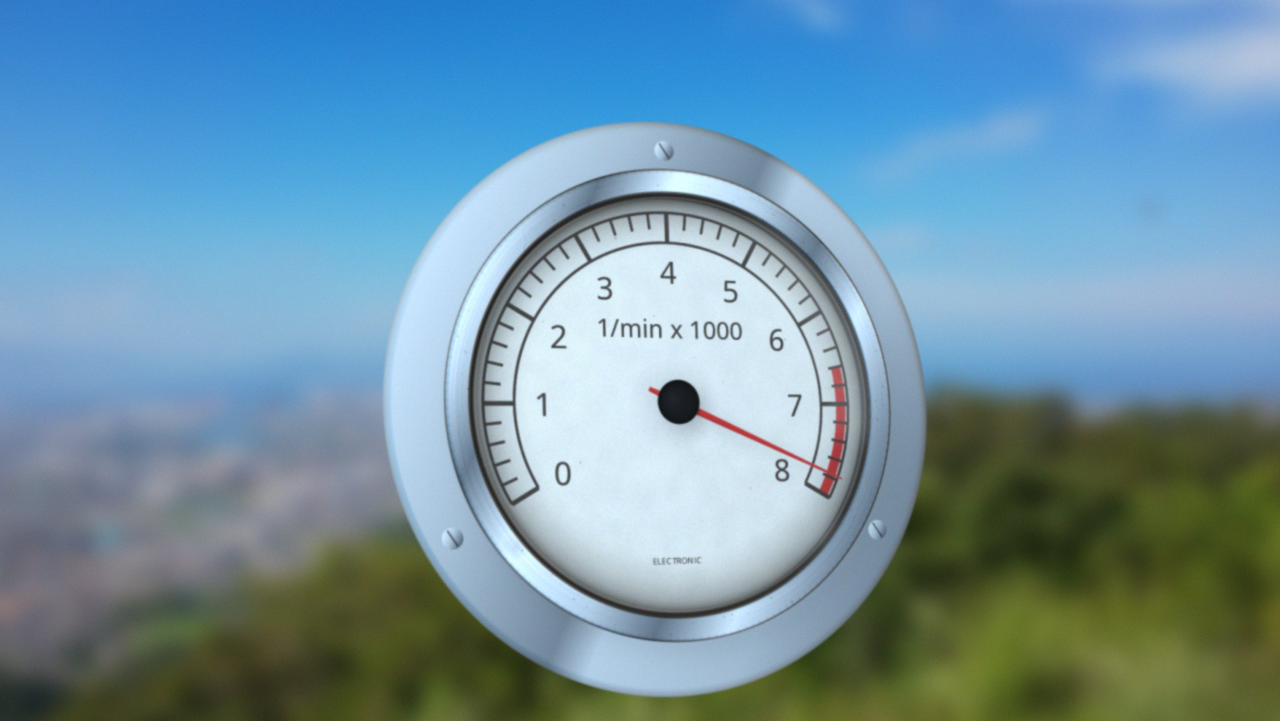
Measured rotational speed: rpm 7800
